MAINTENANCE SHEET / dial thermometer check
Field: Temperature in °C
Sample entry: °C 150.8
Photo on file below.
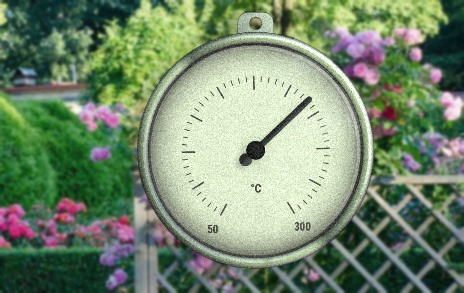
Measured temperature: °C 215
